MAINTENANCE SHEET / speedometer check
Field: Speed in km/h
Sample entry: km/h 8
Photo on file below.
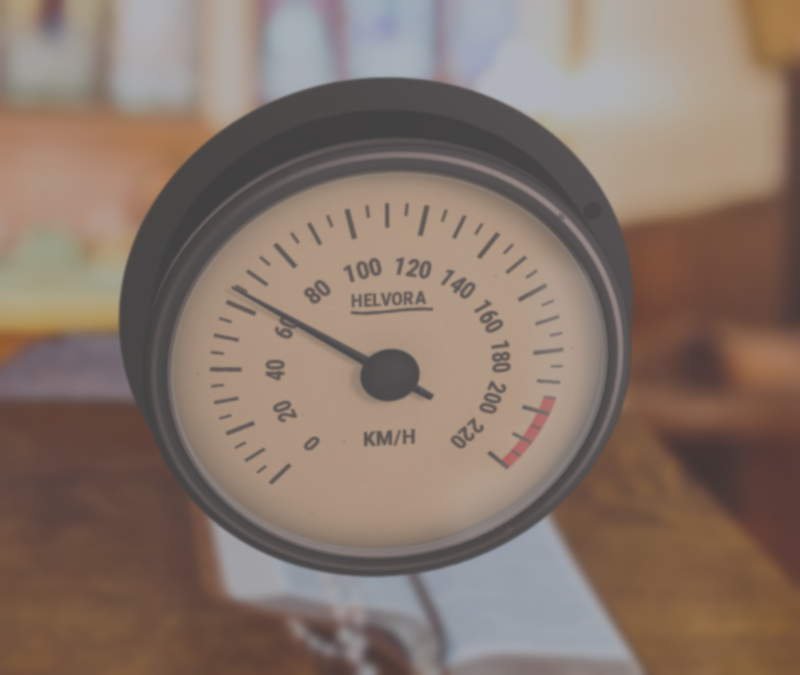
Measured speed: km/h 65
